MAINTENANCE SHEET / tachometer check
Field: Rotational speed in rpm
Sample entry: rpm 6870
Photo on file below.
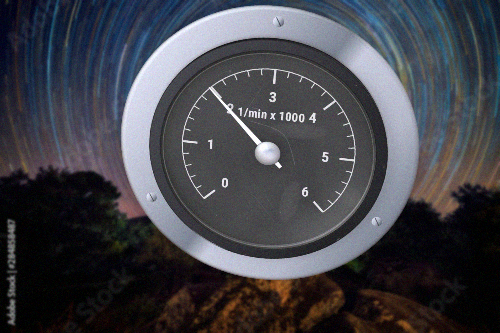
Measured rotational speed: rpm 2000
